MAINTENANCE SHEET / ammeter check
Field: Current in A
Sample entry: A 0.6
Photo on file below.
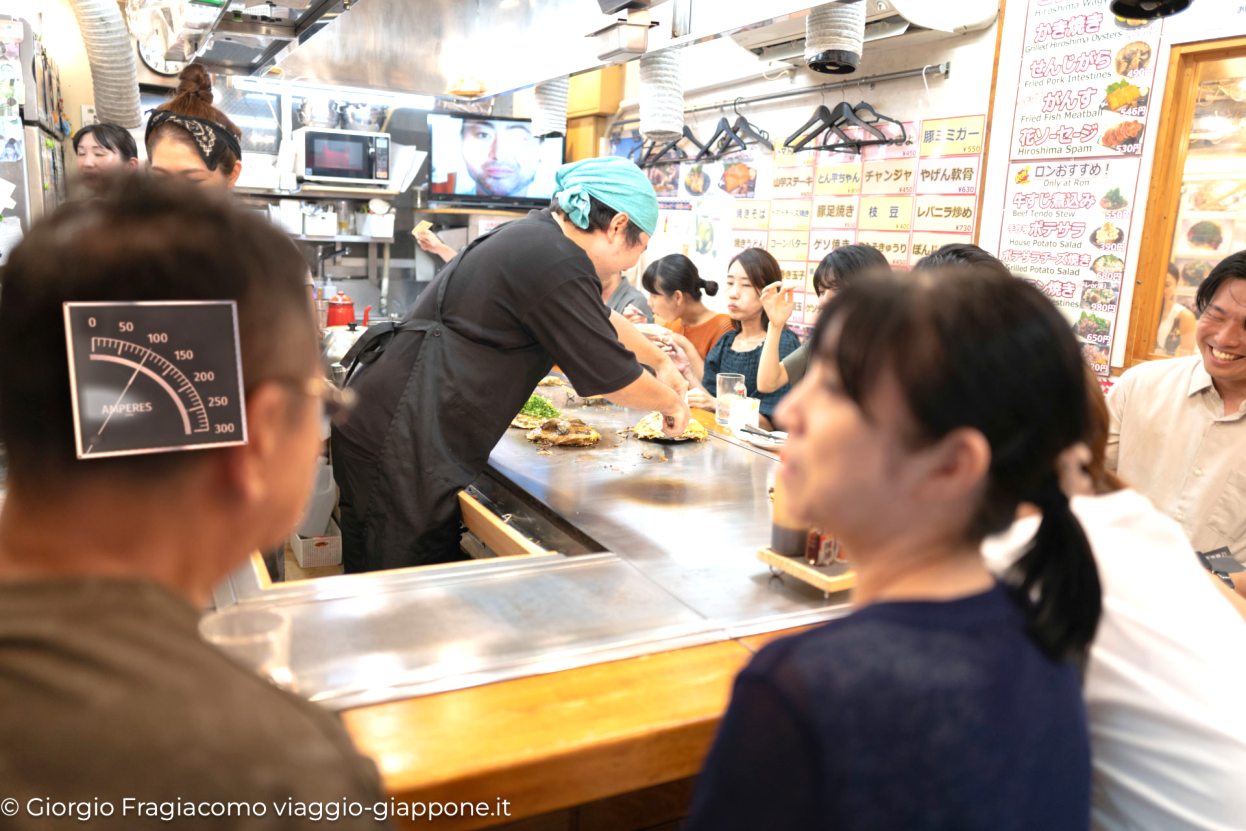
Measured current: A 100
